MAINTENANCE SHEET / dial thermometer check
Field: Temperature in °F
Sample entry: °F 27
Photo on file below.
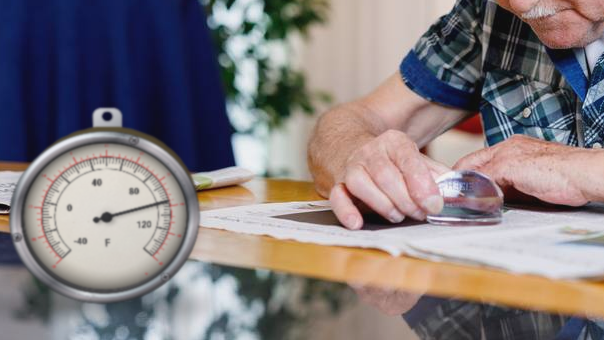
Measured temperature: °F 100
